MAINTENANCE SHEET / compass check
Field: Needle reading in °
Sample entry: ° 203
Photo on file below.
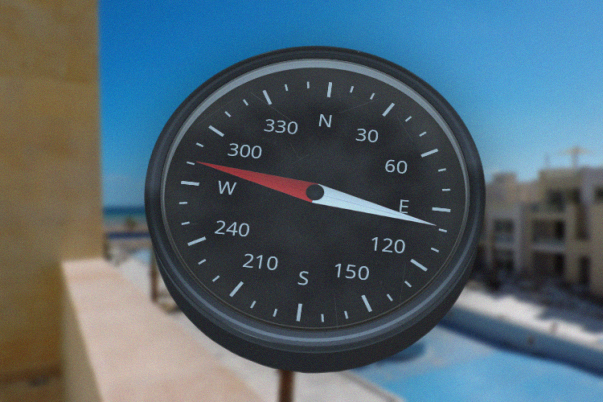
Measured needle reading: ° 280
